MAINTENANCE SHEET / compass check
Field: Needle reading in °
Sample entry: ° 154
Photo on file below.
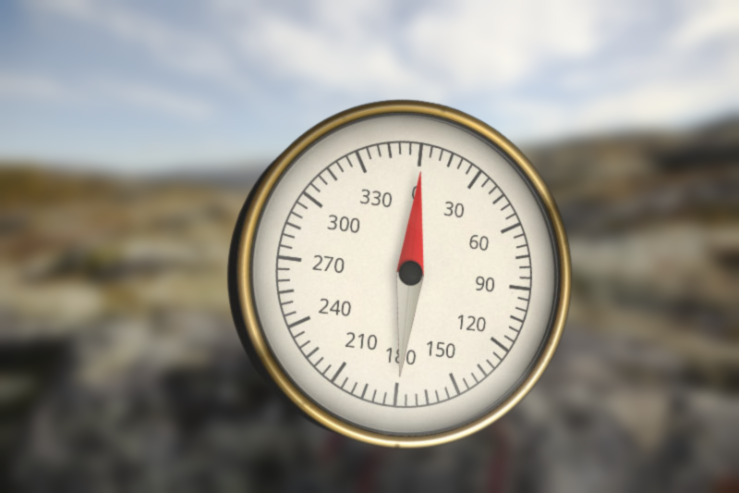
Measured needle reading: ° 0
